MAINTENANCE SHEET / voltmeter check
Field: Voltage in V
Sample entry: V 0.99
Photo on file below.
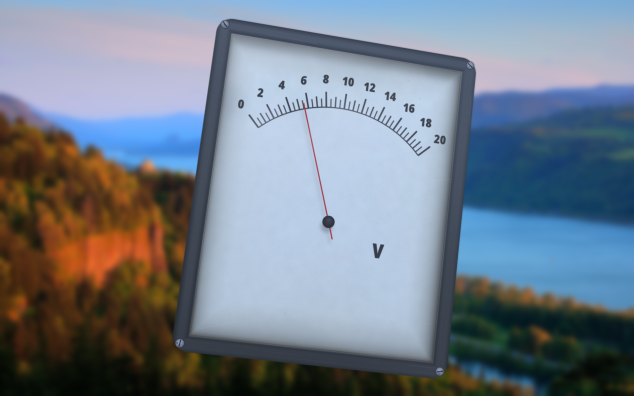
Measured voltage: V 5.5
